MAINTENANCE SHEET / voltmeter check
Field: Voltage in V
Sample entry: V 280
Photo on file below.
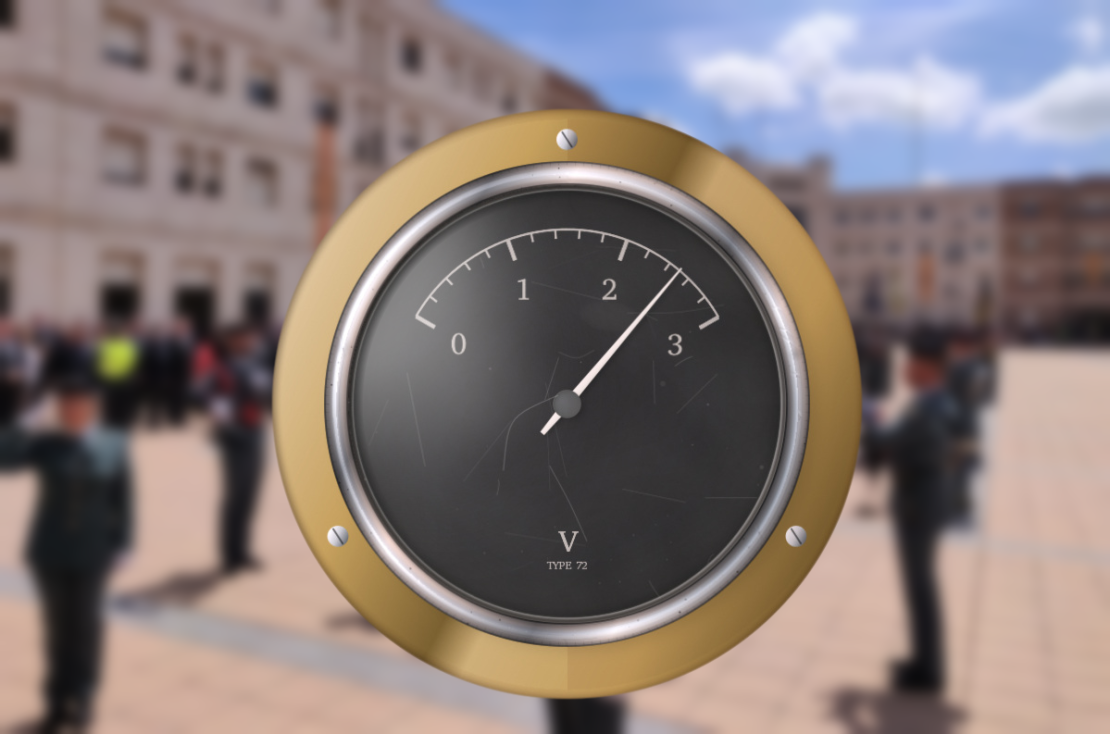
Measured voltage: V 2.5
